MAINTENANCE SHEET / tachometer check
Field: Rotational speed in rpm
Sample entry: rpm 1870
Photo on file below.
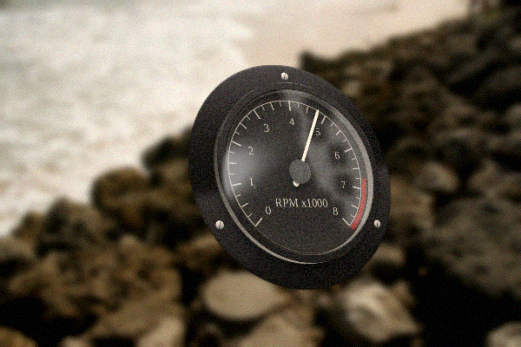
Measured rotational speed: rpm 4750
